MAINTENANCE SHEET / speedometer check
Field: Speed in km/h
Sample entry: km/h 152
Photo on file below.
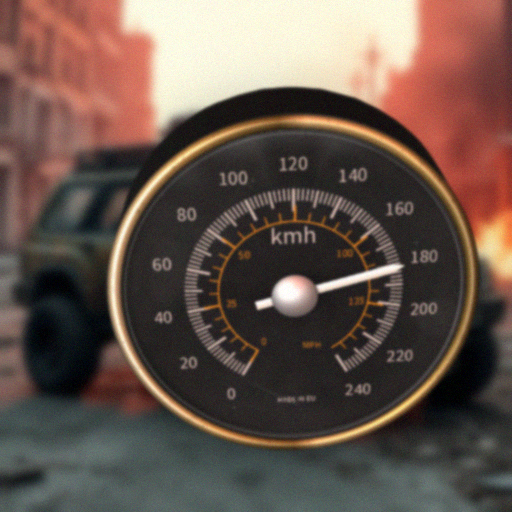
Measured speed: km/h 180
